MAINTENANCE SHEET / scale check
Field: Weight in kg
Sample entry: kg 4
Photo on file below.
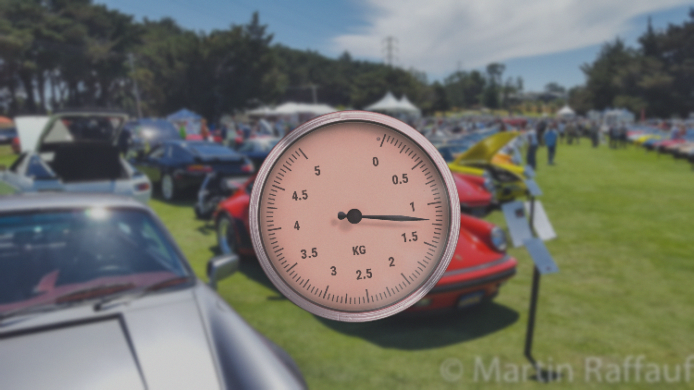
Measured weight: kg 1.2
